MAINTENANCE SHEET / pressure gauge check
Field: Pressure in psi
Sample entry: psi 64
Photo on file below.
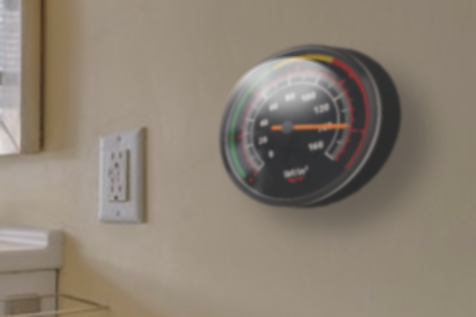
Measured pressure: psi 140
